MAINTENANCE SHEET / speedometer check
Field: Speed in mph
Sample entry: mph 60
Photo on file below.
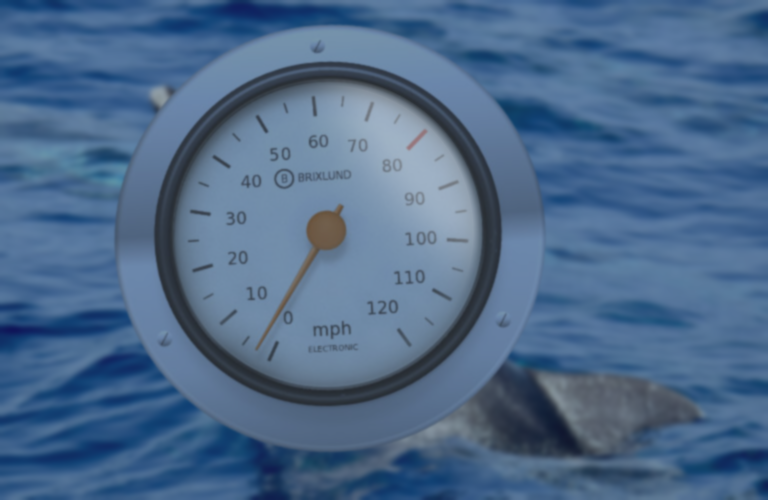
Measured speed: mph 2.5
